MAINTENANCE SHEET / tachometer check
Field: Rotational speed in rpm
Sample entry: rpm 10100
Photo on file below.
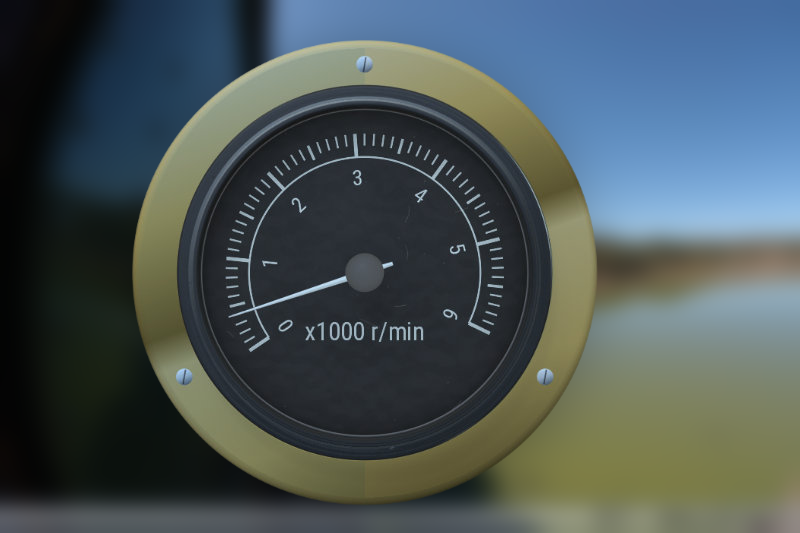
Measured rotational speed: rpm 400
